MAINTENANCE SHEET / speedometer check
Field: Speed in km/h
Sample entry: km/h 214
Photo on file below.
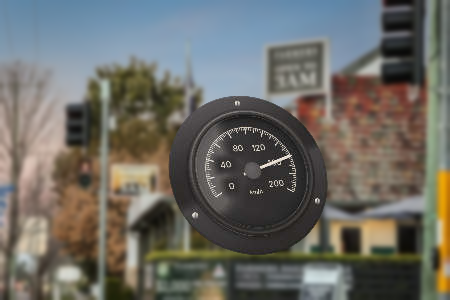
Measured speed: km/h 160
